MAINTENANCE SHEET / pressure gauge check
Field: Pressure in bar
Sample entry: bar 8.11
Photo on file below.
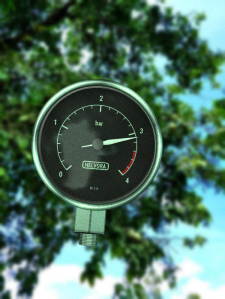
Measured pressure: bar 3.1
